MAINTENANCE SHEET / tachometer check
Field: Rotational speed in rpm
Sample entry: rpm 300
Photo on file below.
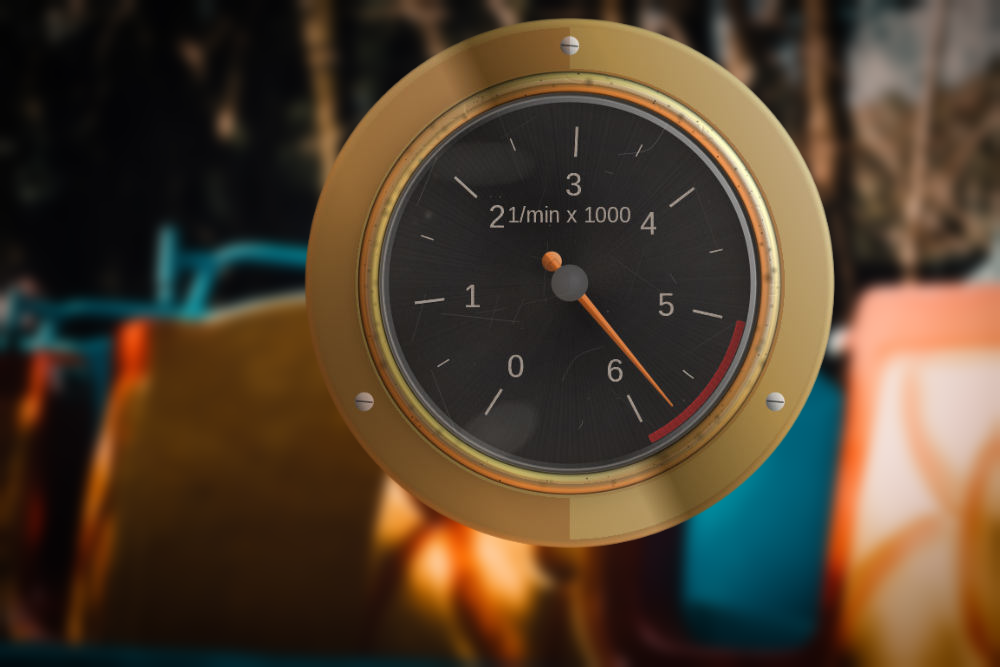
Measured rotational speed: rpm 5750
